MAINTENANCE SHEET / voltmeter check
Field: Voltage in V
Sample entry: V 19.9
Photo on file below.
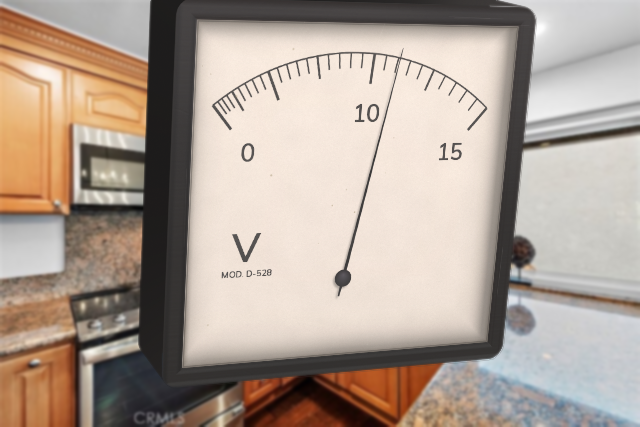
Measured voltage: V 11
